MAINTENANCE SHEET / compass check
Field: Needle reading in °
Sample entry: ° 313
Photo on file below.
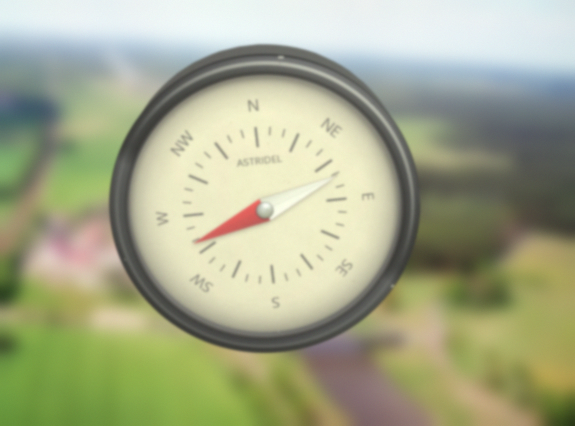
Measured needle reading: ° 250
